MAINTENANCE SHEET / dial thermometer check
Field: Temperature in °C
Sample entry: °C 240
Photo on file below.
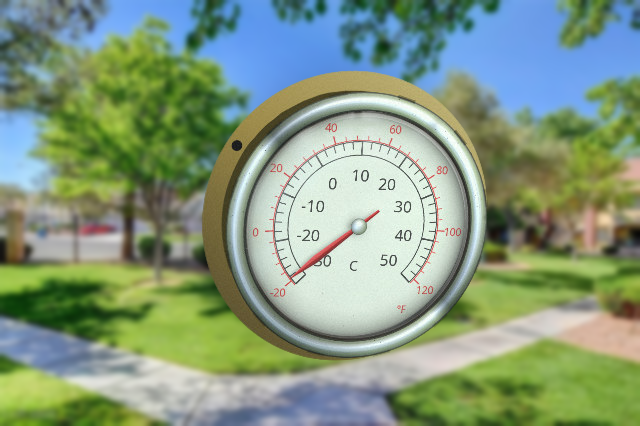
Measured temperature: °C -28
